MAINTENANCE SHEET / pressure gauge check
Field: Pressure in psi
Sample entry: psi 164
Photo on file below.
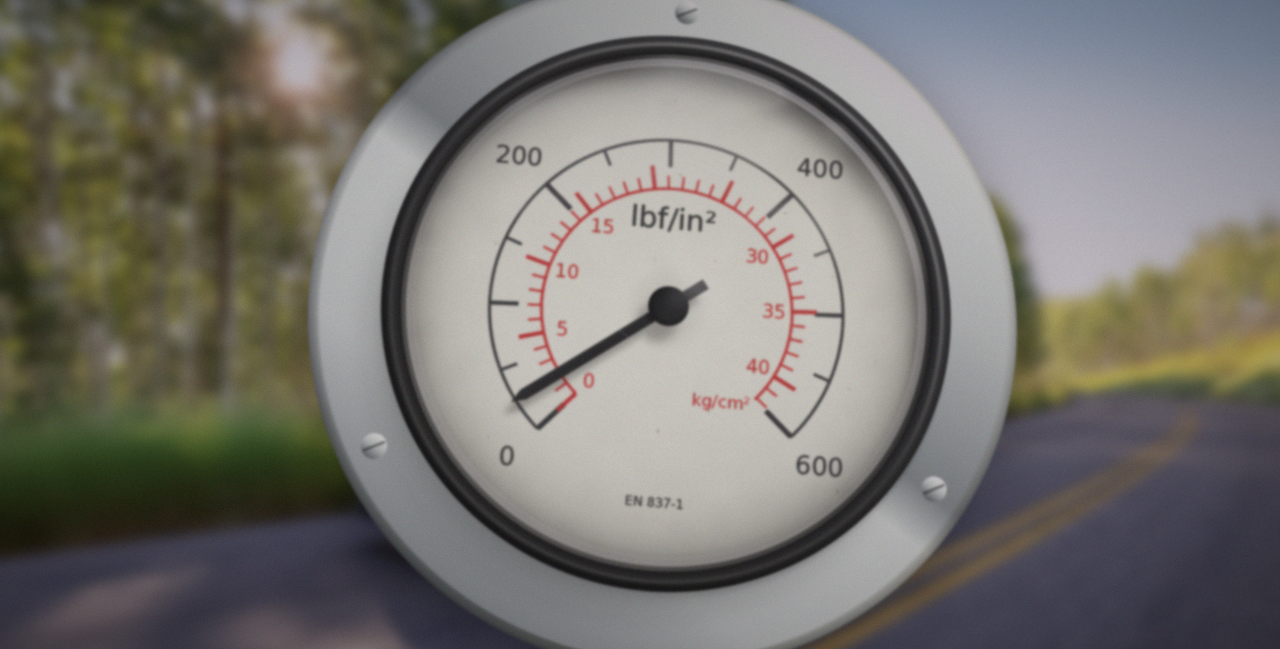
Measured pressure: psi 25
